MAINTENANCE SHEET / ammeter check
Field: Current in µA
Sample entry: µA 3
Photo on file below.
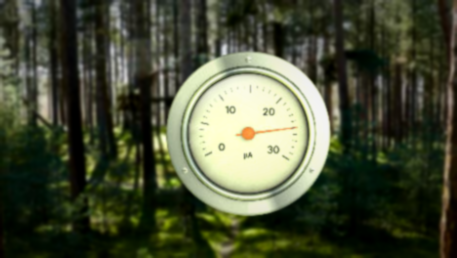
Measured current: µA 25
